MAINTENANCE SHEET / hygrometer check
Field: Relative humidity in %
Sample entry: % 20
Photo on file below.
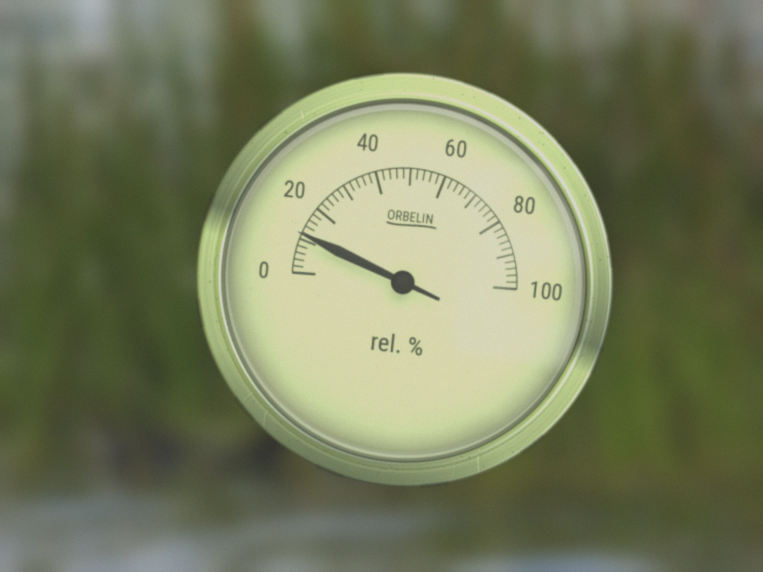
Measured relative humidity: % 12
